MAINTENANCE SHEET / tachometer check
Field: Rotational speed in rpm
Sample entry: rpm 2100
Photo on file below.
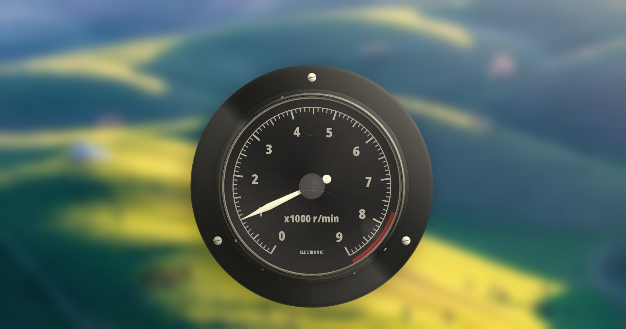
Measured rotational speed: rpm 1000
